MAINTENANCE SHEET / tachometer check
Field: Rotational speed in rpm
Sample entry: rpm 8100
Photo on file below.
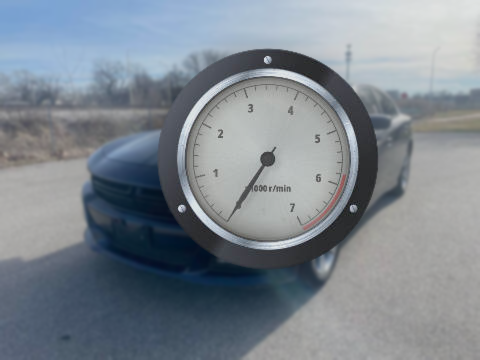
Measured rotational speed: rpm 0
